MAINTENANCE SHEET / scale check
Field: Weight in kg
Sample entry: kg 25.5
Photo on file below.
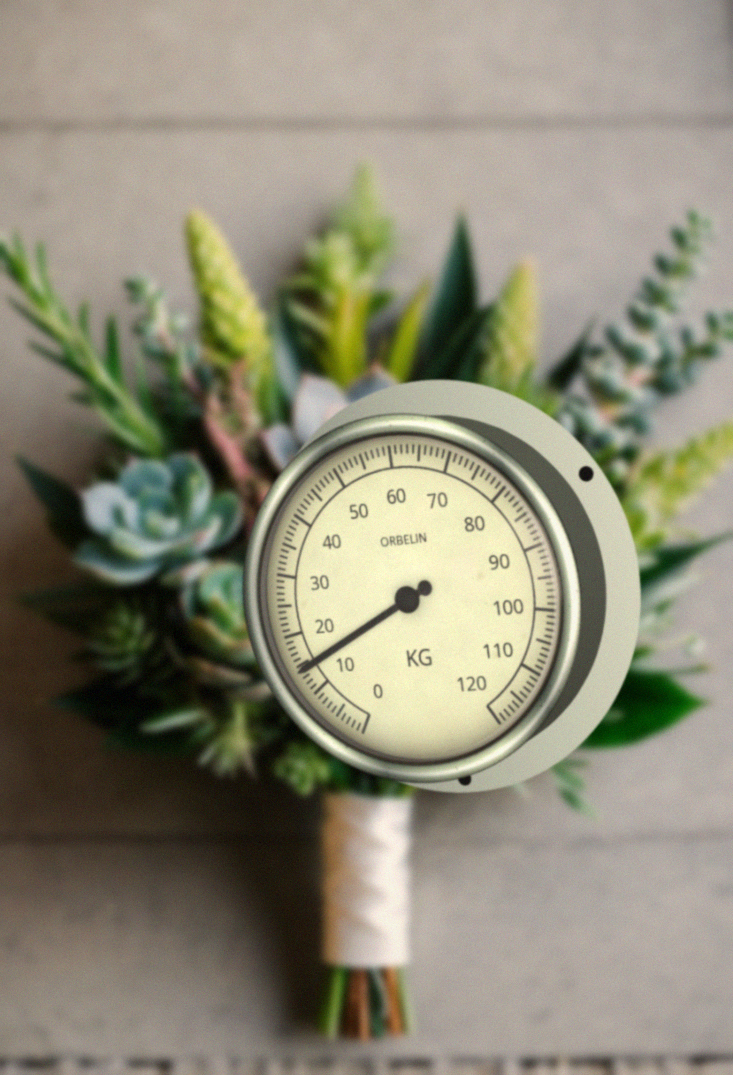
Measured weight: kg 14
